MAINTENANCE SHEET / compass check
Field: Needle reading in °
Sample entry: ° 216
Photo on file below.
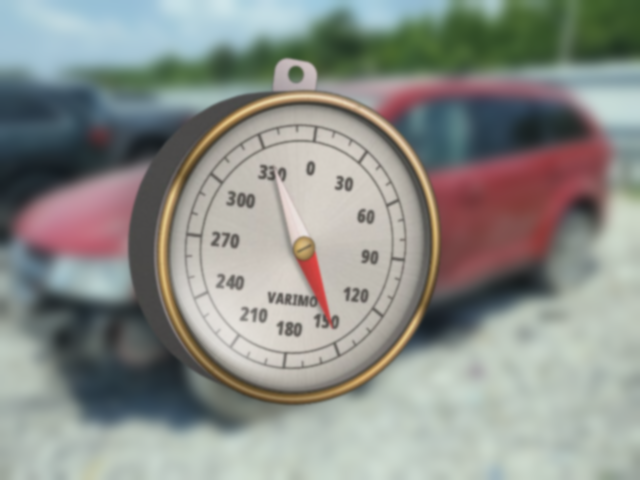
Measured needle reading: ° 150
